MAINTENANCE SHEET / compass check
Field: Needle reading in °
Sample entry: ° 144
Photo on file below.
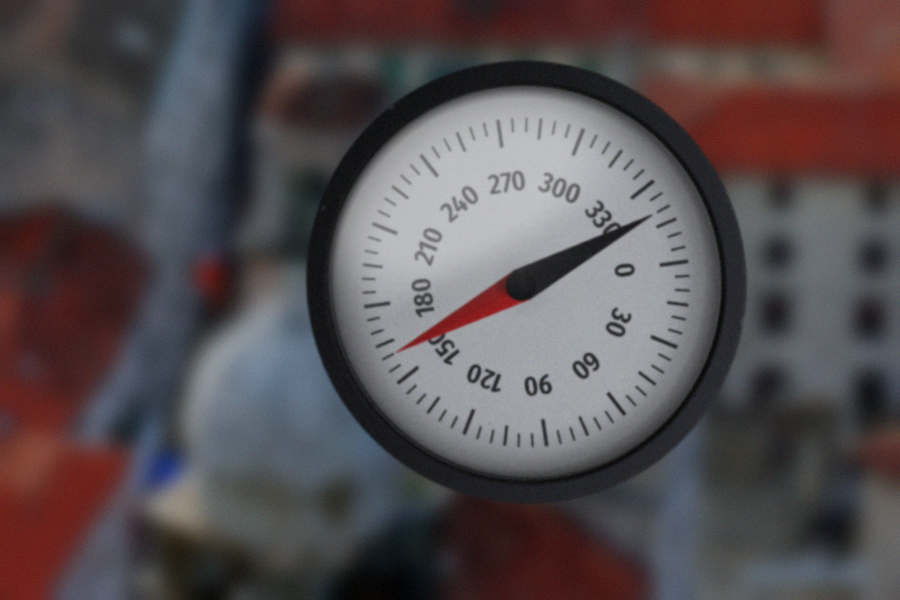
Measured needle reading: ° 160
